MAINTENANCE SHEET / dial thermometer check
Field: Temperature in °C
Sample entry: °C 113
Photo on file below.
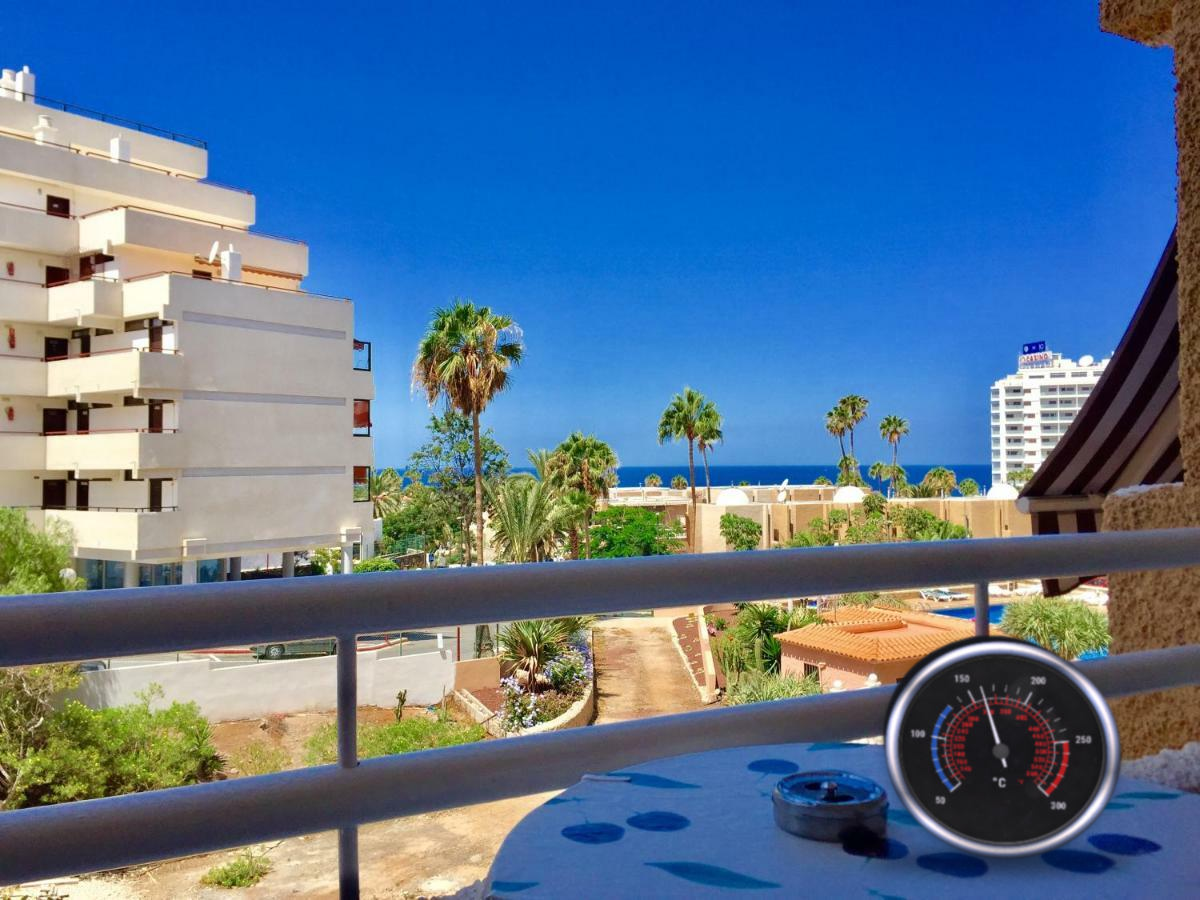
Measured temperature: °C 160
